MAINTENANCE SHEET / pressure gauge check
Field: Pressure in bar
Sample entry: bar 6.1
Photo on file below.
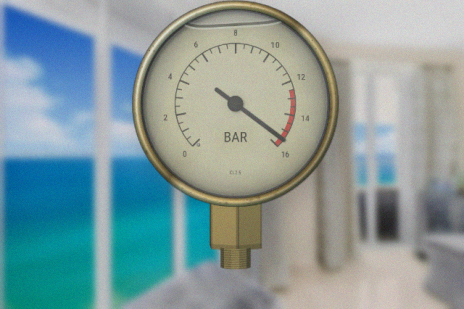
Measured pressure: bar 15.5
